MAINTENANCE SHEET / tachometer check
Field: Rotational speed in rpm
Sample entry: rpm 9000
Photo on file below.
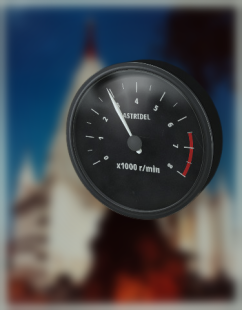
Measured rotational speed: rpm 3000
